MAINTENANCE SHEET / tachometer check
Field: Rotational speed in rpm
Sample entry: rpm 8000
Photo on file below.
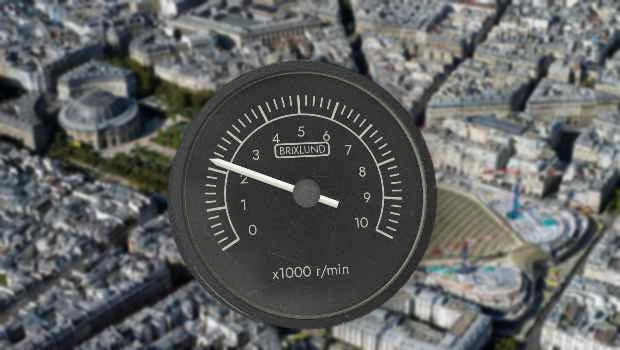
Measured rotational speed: rpm 2200
